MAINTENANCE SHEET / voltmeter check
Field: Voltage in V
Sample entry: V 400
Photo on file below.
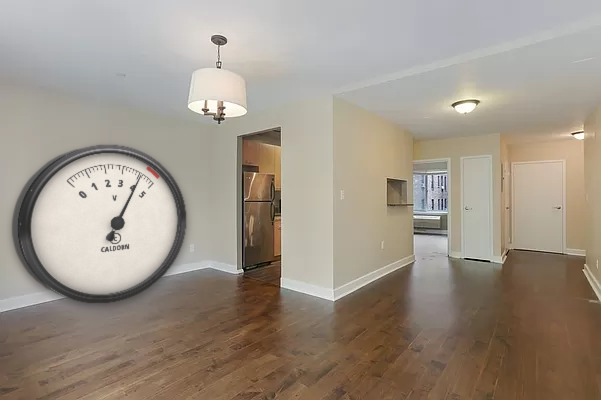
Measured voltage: V 4
